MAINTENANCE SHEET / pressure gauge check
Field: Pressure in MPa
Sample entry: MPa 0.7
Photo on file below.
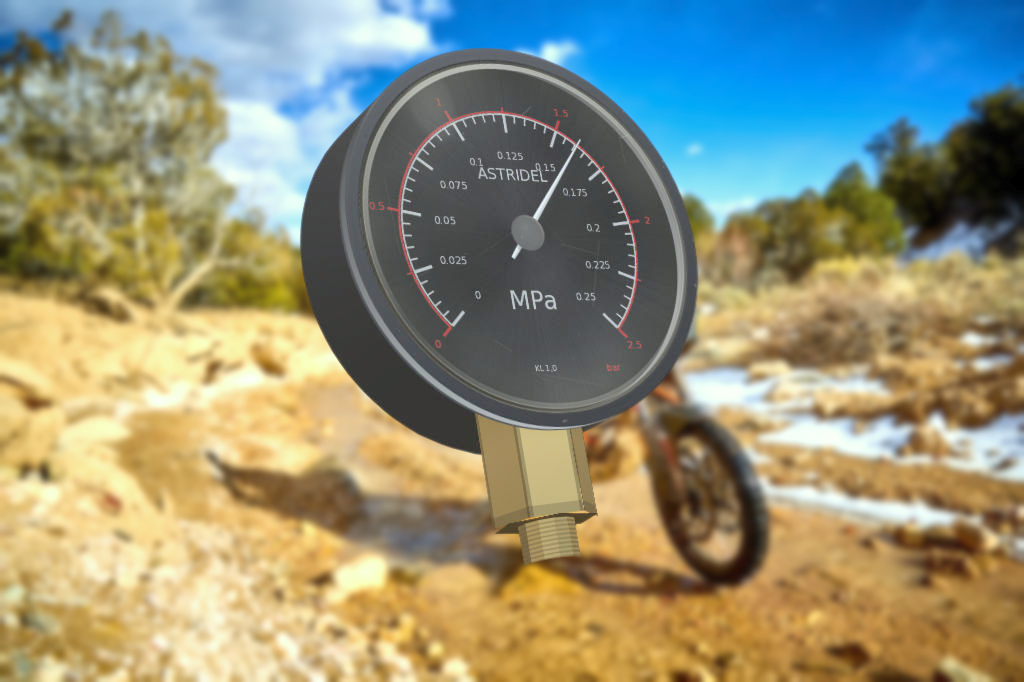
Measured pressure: MPa 0.16
